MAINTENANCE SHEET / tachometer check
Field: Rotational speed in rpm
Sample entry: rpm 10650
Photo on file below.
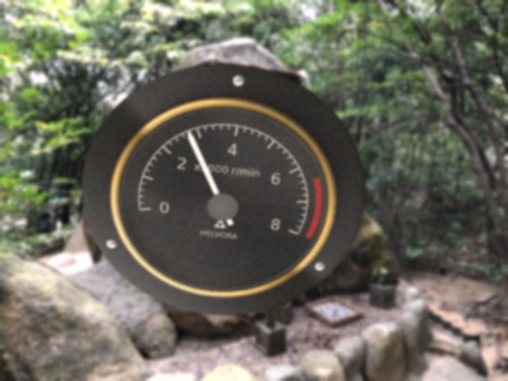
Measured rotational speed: rpm 2800
